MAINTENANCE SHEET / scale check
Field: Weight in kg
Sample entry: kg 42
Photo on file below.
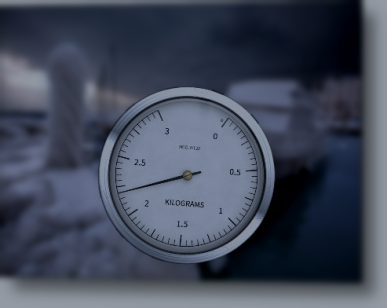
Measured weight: kg 2.2
